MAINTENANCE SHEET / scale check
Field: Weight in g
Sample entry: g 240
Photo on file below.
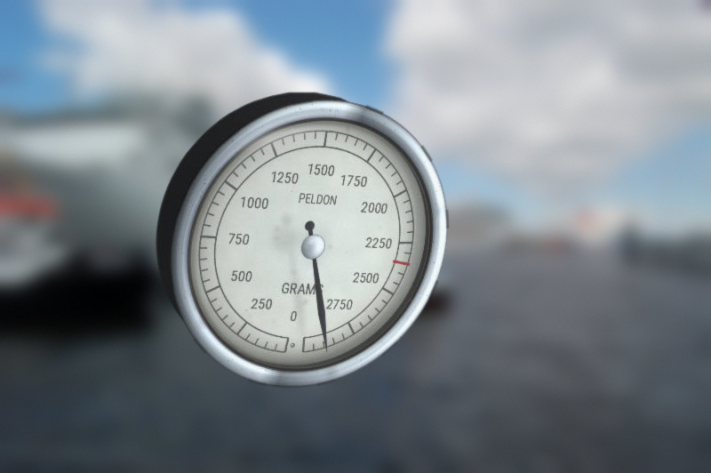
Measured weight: g 2900
